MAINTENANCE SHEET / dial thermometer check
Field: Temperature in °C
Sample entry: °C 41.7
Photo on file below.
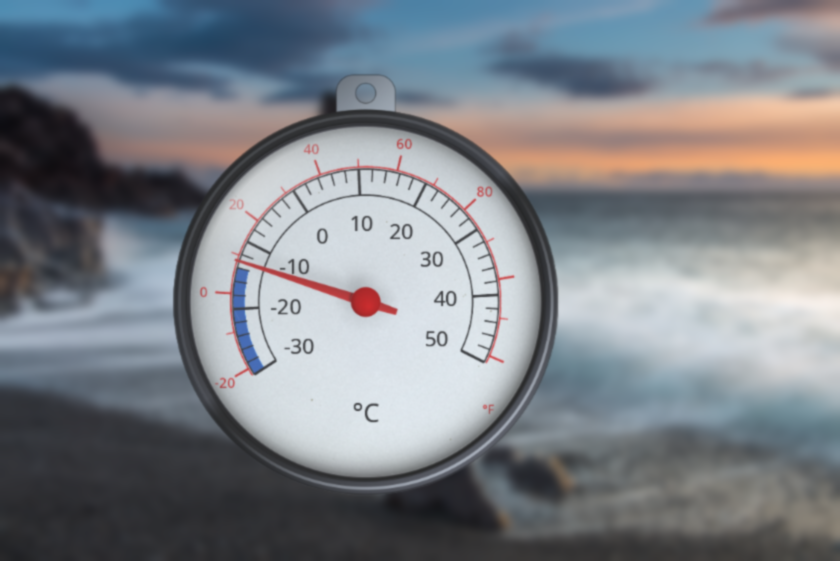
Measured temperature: °C -13
